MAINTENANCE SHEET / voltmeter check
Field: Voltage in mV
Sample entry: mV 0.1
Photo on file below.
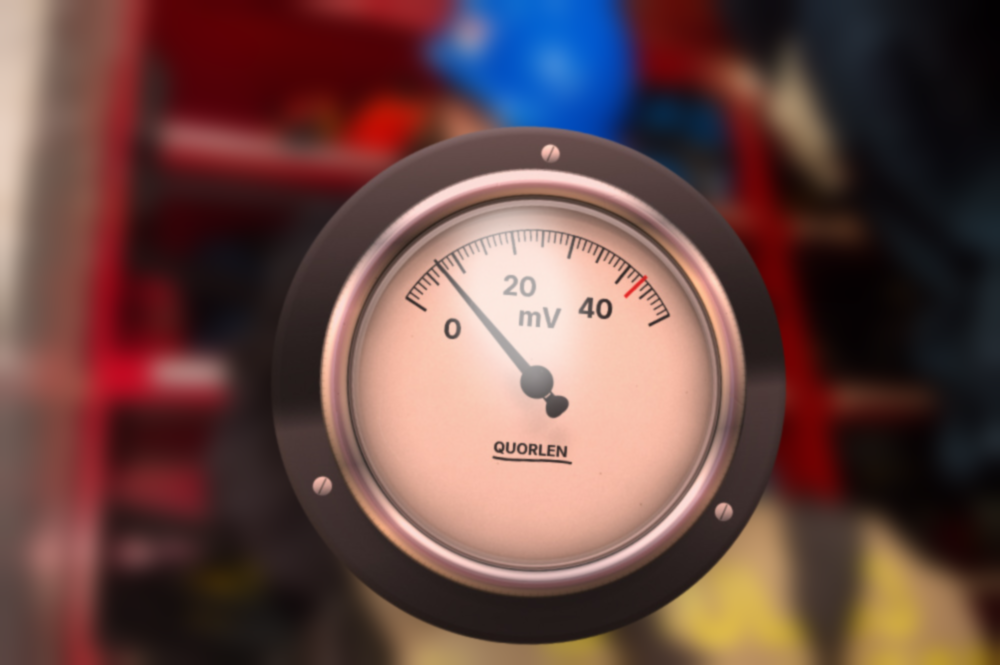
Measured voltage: mV 7
